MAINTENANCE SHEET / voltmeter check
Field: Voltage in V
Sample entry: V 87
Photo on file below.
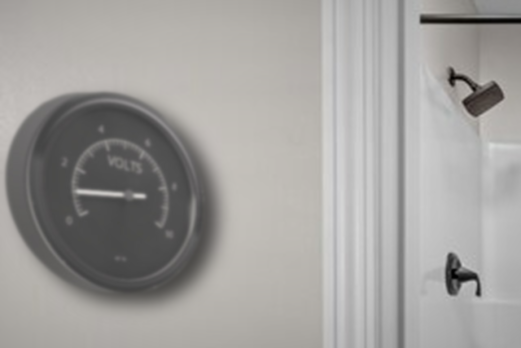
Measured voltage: V 1
